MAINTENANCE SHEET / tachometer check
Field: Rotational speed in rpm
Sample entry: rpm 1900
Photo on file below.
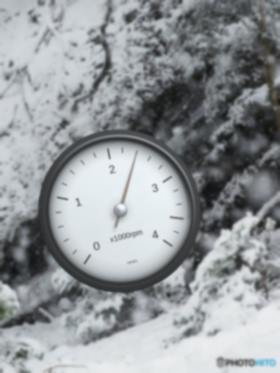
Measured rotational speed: rpm 2400
